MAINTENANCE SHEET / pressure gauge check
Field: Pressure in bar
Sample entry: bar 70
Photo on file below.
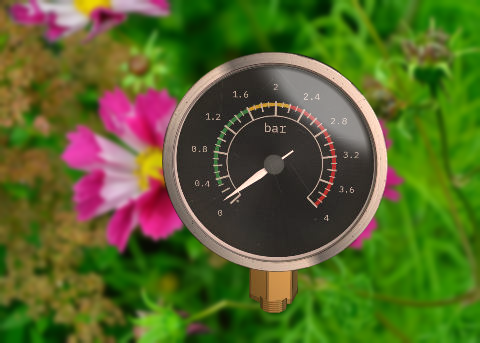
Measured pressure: bar 0.1
